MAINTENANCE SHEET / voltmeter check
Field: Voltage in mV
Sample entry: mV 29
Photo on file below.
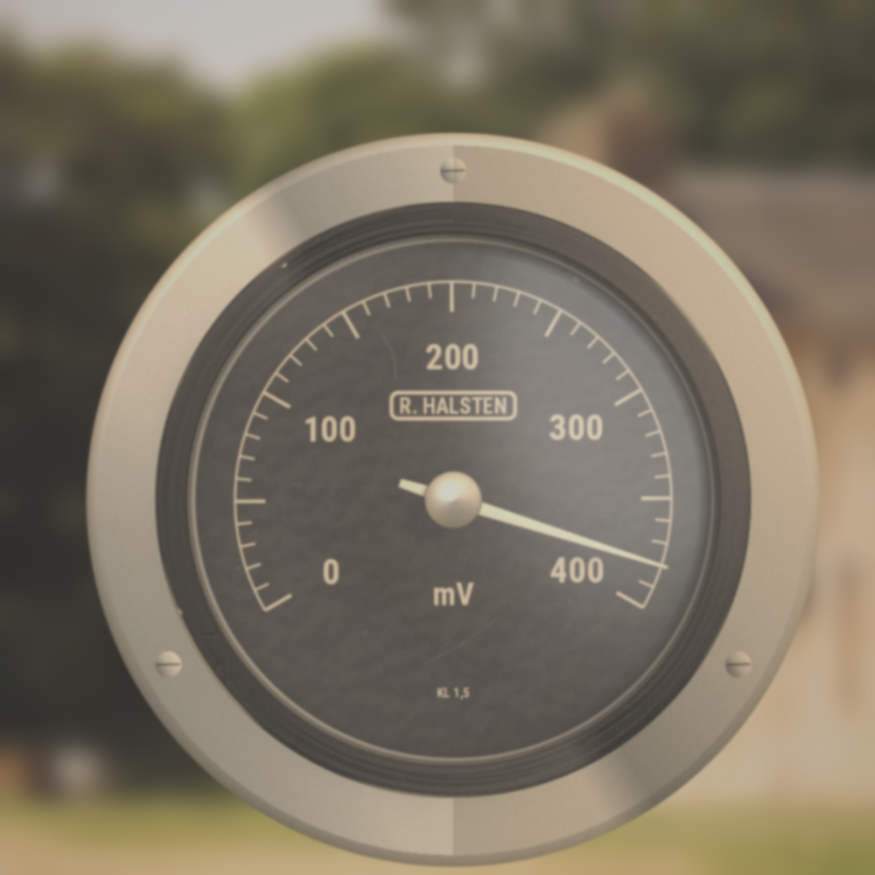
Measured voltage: mV 380
